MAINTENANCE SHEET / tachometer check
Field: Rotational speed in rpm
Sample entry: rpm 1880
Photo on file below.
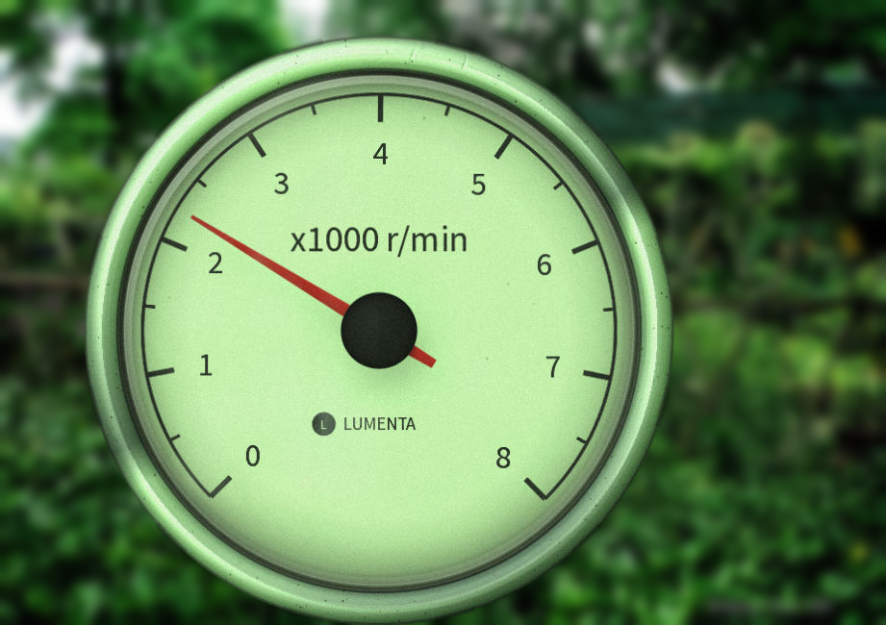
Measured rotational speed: rpm 2250
